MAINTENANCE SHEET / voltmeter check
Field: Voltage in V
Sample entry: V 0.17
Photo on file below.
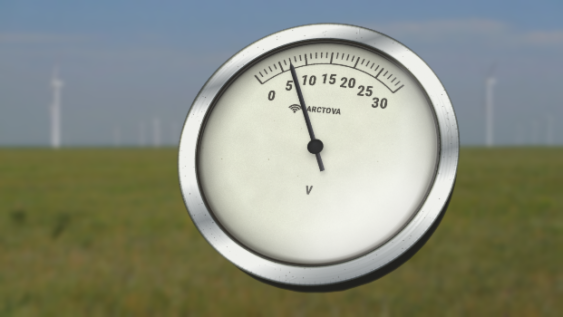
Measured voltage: V 7
